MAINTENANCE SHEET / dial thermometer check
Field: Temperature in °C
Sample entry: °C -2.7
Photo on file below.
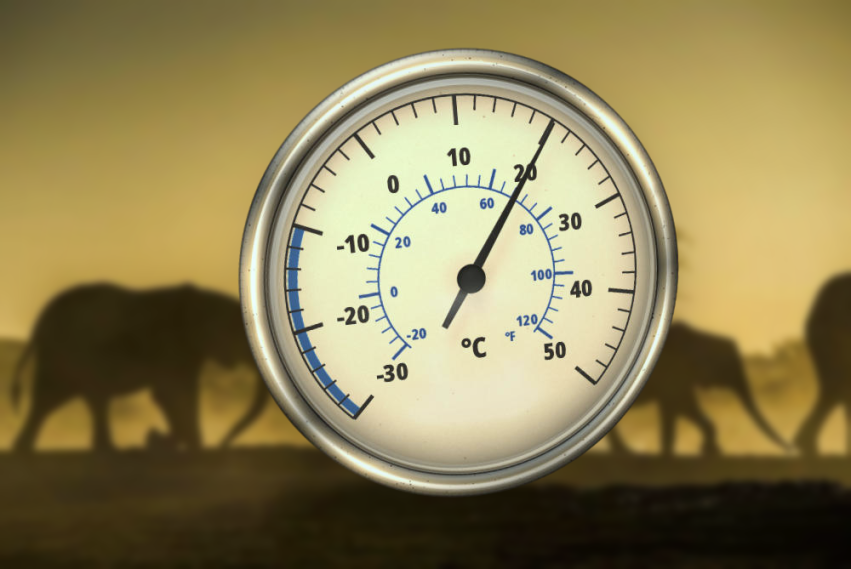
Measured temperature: °C 20
